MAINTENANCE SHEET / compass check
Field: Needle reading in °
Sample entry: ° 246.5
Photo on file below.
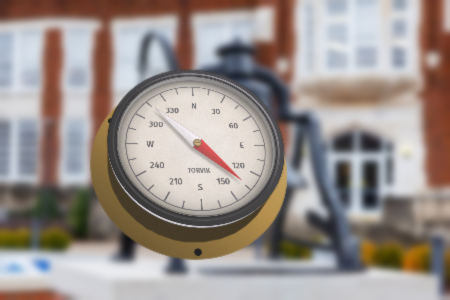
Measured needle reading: ° 135
